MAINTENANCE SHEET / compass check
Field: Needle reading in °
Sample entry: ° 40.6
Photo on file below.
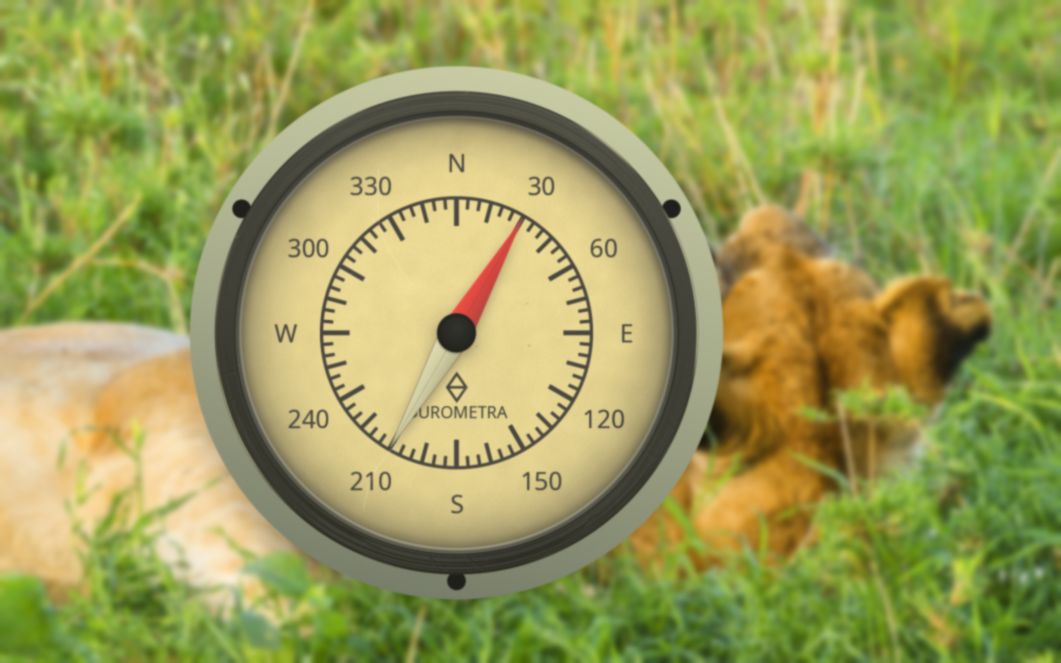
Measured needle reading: ° 30
